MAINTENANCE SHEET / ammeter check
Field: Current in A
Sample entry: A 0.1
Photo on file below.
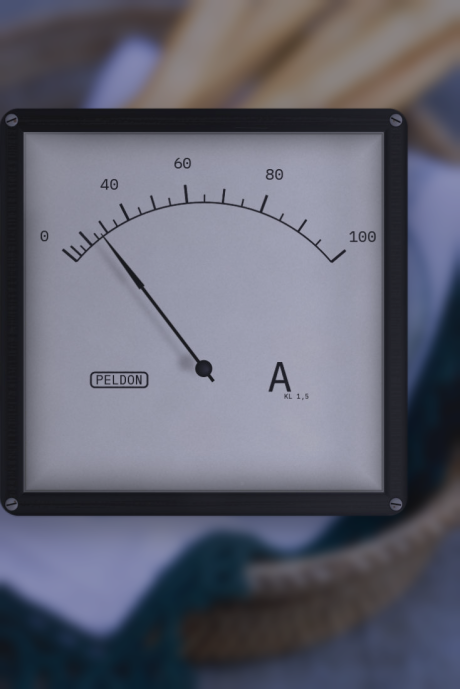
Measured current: A 27.5
